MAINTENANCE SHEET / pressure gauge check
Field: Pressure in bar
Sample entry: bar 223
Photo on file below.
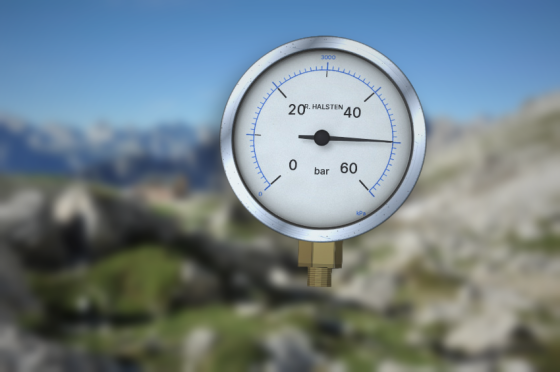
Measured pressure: bar 50
